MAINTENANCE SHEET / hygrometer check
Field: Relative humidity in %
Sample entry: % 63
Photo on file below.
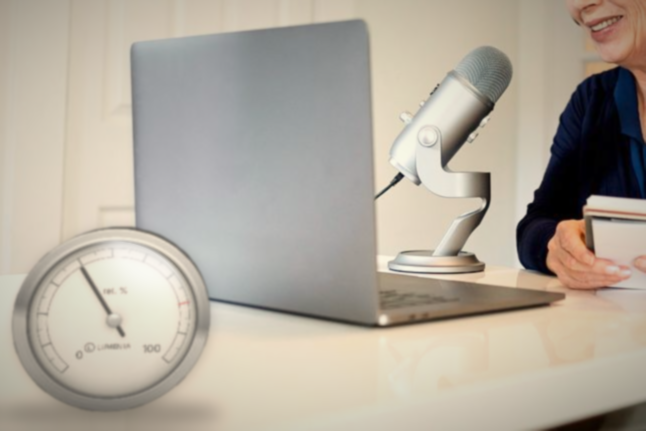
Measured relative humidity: % 40
